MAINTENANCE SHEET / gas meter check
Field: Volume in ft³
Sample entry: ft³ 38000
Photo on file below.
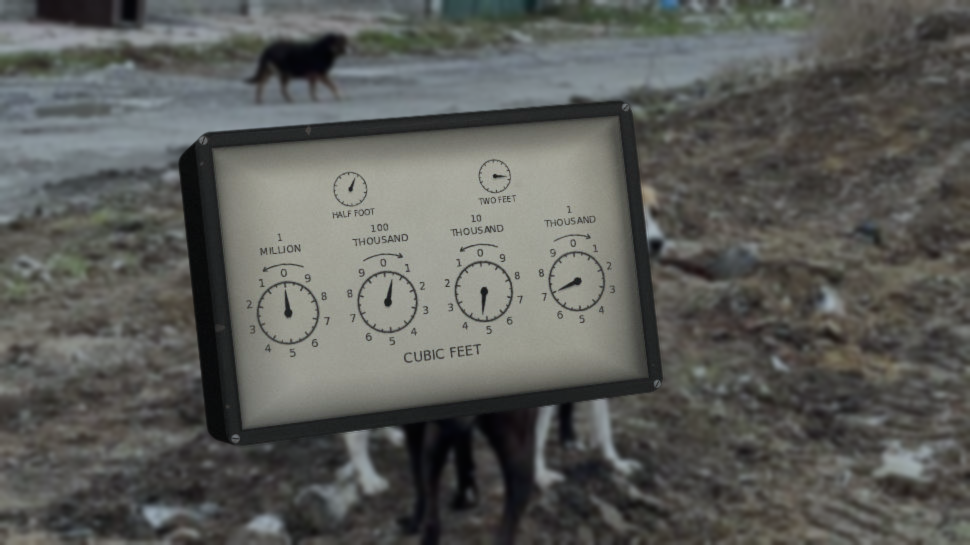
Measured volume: ft³ 4700
